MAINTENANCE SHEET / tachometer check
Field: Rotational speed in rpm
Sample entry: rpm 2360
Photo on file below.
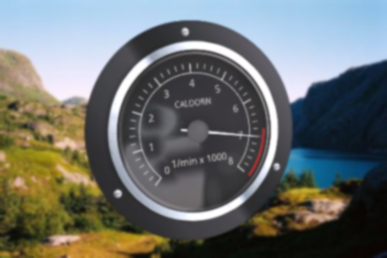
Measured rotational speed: rpm 7000
